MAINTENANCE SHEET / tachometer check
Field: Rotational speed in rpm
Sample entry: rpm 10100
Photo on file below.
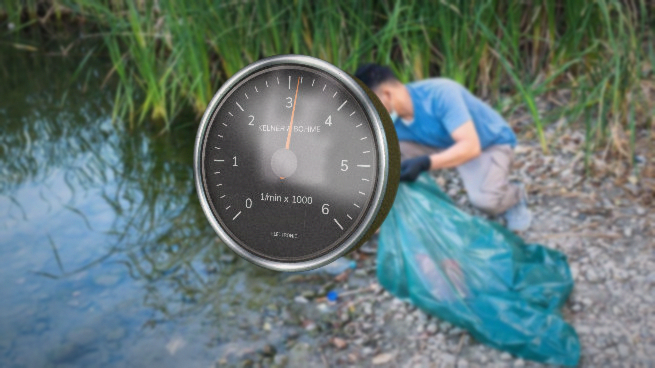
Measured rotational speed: rpm 3200
